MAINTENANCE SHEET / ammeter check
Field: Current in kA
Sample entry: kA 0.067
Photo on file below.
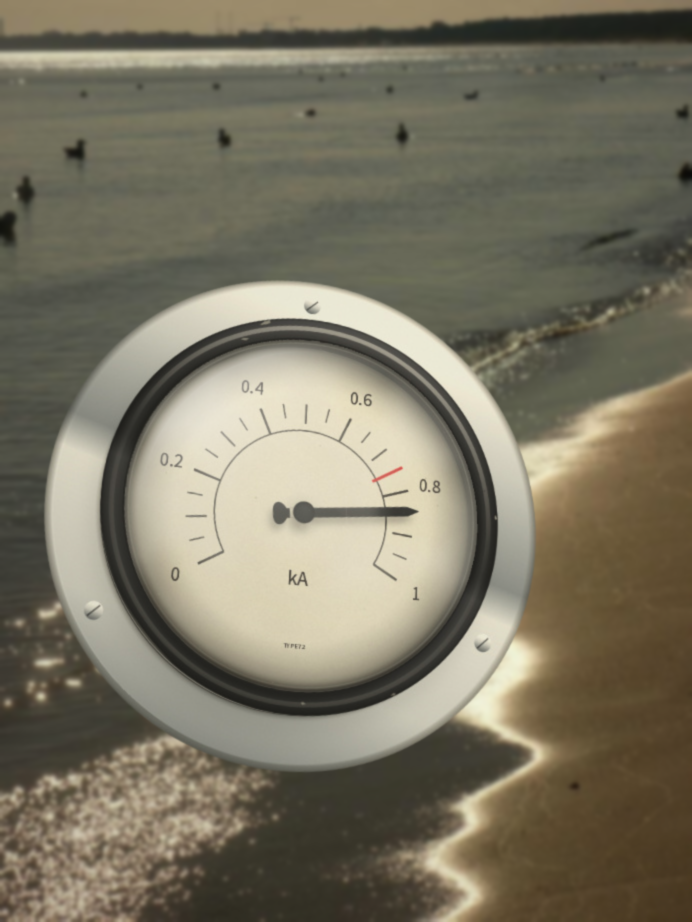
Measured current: kA 0.85
